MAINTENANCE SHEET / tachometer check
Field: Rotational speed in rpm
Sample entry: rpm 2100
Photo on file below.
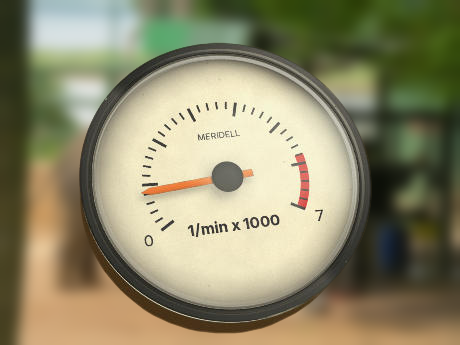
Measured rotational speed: rpm 800
